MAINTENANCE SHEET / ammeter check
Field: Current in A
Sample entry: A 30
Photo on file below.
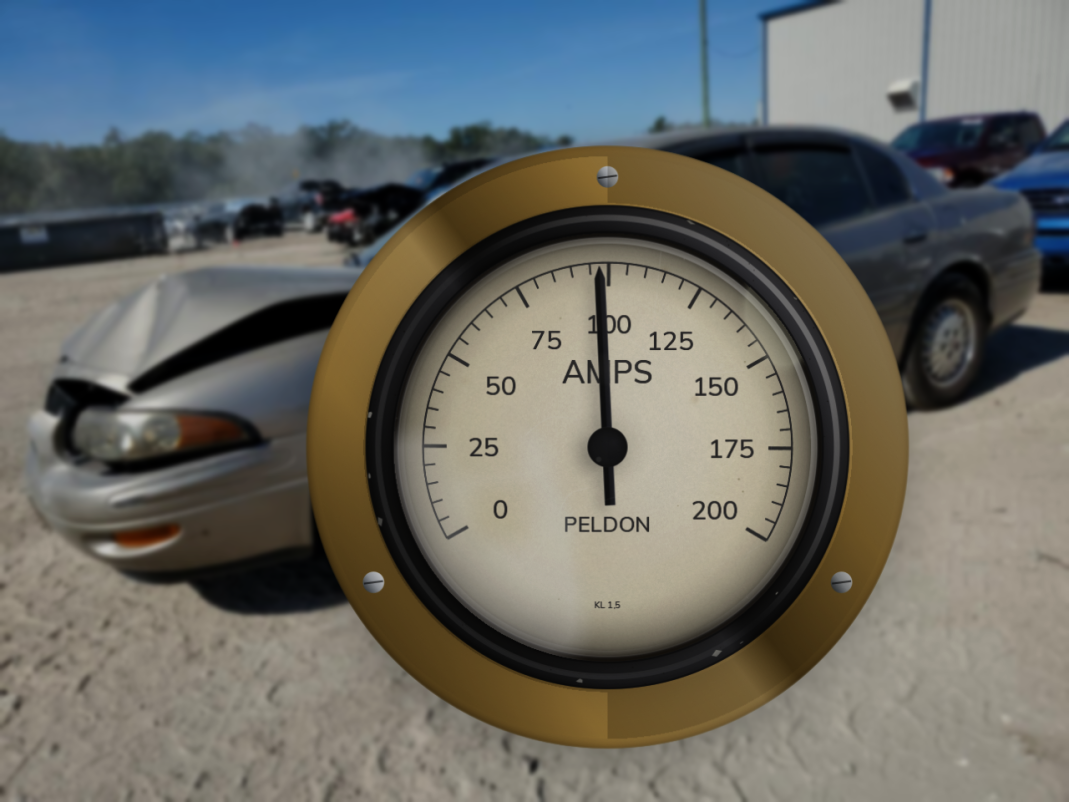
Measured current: A 97.5
